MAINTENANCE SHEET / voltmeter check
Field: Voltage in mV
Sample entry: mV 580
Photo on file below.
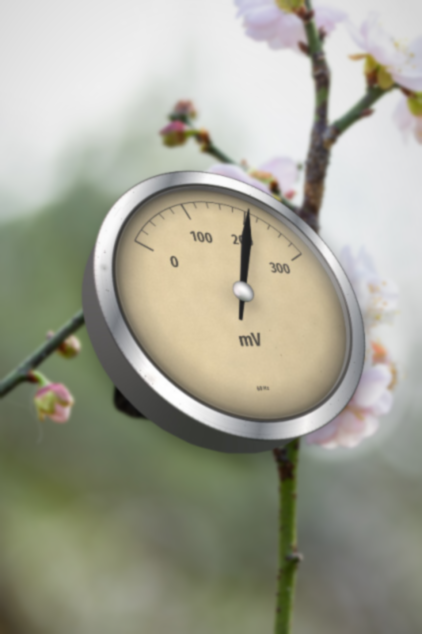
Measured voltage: mV 200
